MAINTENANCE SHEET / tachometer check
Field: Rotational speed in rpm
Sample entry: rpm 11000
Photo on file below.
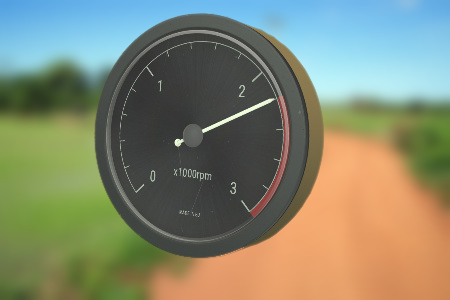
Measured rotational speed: rpm 2200
